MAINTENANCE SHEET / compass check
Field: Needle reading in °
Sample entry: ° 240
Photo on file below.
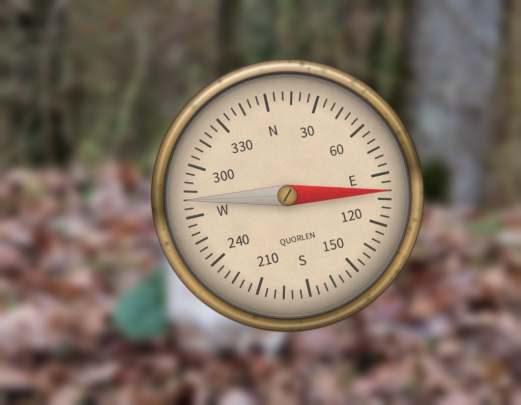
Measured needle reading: ° 100
